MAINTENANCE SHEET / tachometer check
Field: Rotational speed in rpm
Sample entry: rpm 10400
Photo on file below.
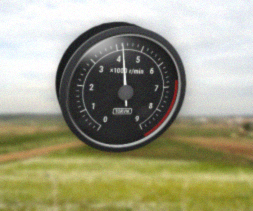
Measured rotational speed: rpm 4200
